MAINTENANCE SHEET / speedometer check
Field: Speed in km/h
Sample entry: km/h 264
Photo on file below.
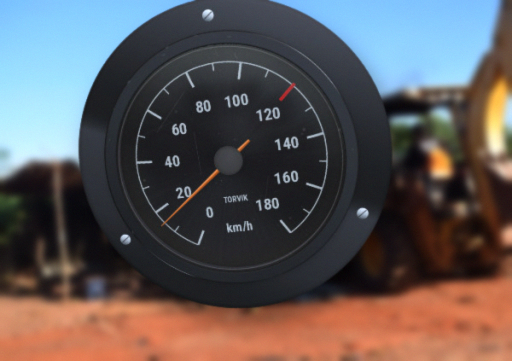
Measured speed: km/h 15
